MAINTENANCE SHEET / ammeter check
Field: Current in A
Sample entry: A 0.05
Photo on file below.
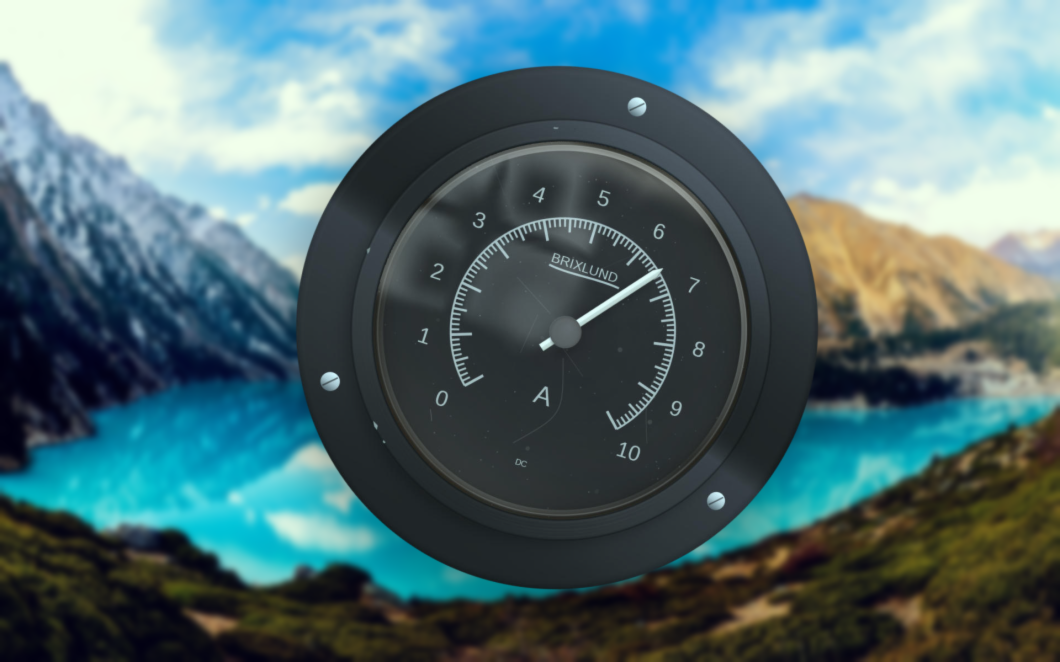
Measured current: A 6.5
